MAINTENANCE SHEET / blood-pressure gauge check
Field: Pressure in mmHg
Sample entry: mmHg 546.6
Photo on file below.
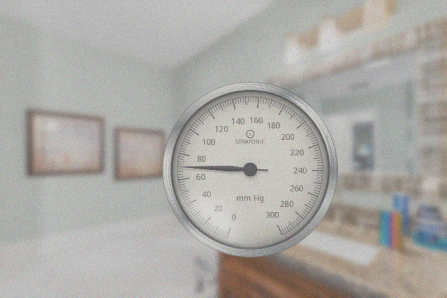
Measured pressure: mmHg 70
